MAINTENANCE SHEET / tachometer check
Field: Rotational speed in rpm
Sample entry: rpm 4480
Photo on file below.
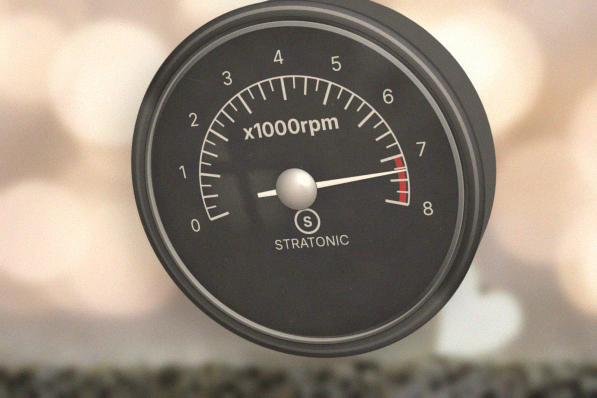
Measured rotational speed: rpm 7250
